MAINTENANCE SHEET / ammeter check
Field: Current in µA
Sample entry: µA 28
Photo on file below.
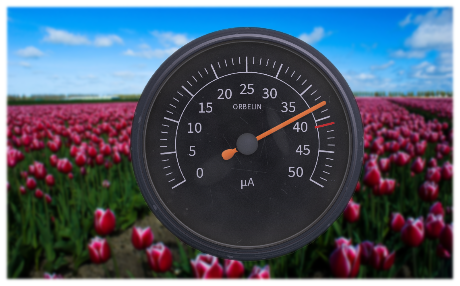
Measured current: µA 38
